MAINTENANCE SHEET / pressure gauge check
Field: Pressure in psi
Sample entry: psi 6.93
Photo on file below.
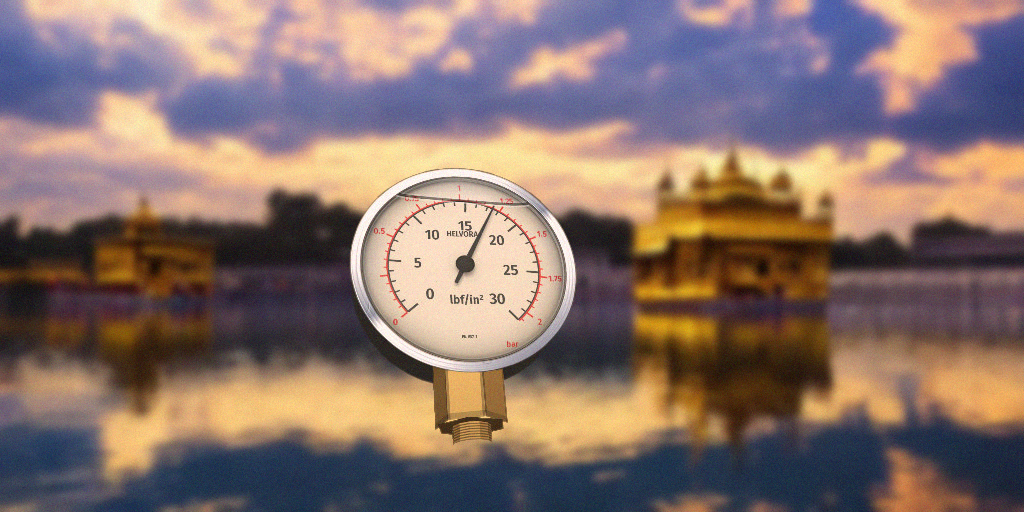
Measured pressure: psi 17.5
